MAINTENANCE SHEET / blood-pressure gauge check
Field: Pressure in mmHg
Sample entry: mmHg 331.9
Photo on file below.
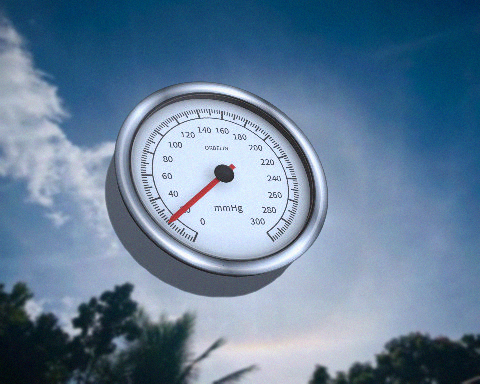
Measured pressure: mmHg 20
